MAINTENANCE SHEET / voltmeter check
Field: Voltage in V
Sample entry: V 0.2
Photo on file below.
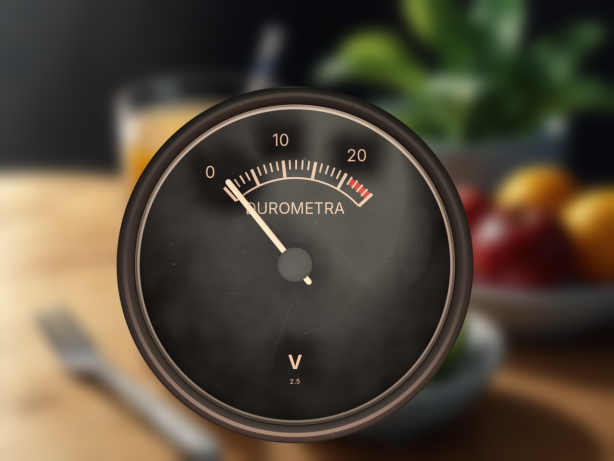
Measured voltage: V 1
